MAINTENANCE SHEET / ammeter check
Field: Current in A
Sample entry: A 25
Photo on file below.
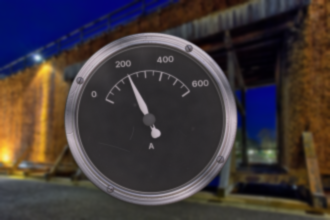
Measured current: A 200
